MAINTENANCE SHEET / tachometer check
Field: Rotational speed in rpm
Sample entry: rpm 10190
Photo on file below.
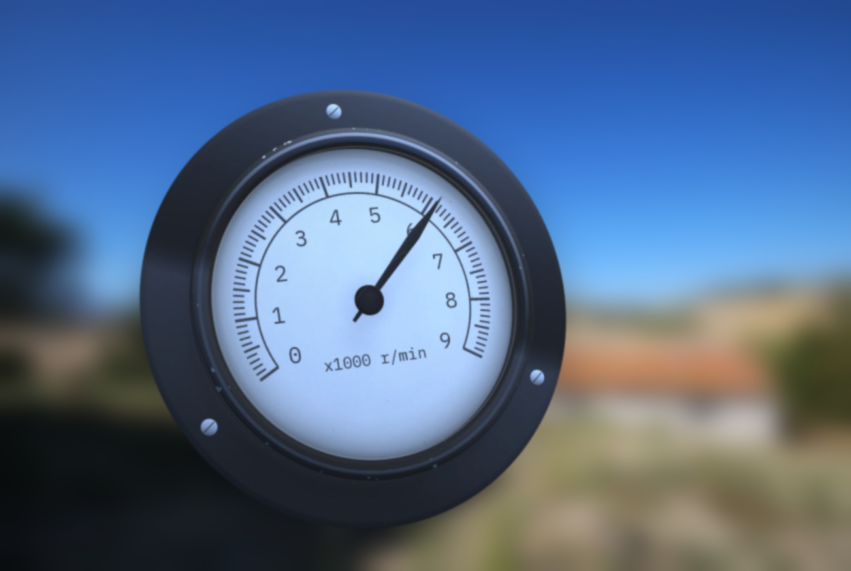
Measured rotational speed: rpm 6100
